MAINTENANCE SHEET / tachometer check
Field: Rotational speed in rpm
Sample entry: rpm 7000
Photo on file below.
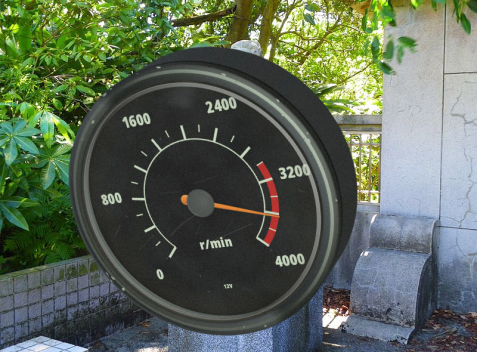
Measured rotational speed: rpm 3600
